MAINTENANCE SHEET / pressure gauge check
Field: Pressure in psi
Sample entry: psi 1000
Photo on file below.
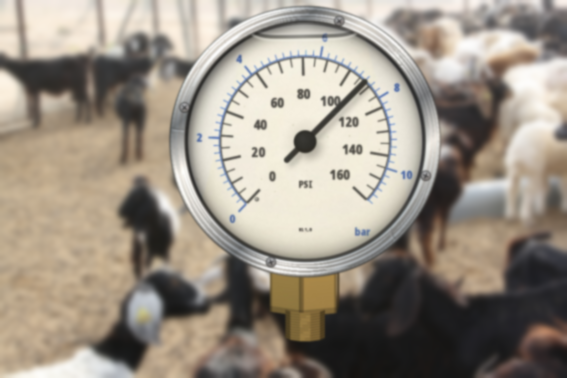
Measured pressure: psi 107.5
